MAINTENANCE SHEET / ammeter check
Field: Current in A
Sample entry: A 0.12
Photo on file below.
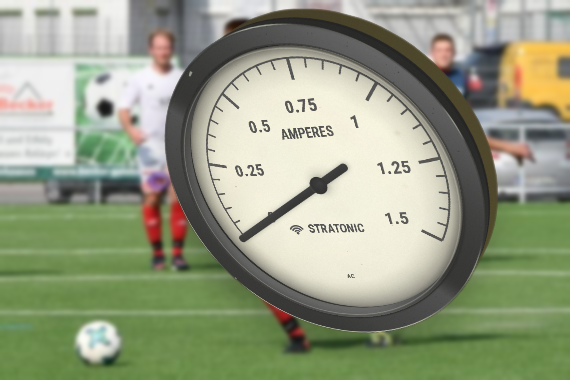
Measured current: A 0
